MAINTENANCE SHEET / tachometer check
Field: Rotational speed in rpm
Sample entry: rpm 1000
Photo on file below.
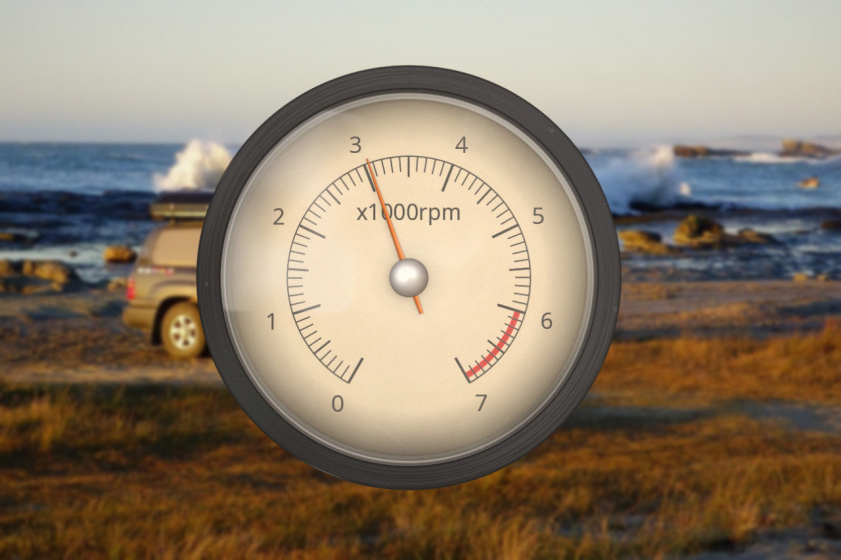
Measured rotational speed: rpm 3050
